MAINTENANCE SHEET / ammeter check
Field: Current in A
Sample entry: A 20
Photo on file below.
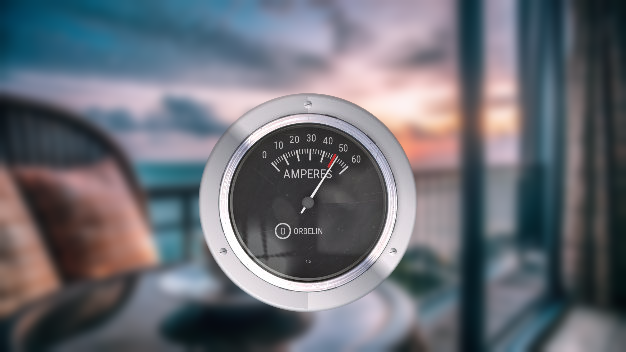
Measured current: A 50
